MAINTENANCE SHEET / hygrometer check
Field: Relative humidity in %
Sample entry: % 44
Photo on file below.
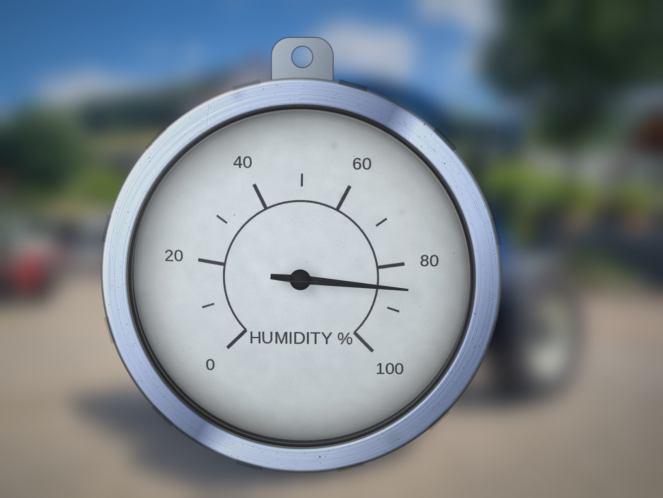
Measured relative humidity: % 85
